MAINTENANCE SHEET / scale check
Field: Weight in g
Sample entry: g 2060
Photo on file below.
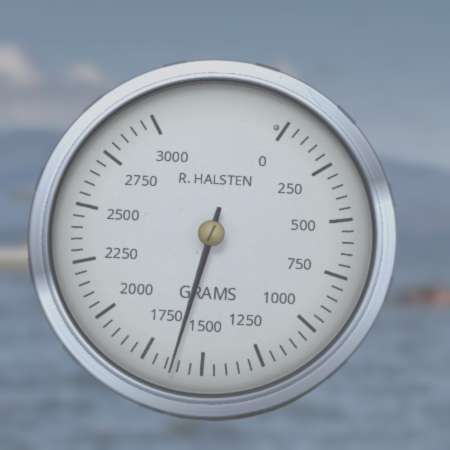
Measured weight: g 1625
